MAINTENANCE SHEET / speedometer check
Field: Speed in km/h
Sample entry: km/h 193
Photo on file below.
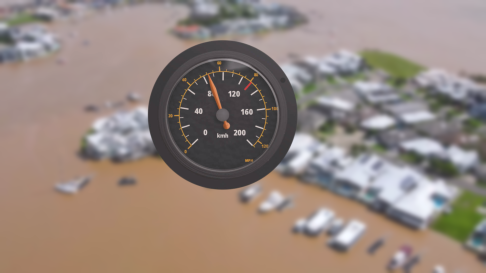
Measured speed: km/h 85
